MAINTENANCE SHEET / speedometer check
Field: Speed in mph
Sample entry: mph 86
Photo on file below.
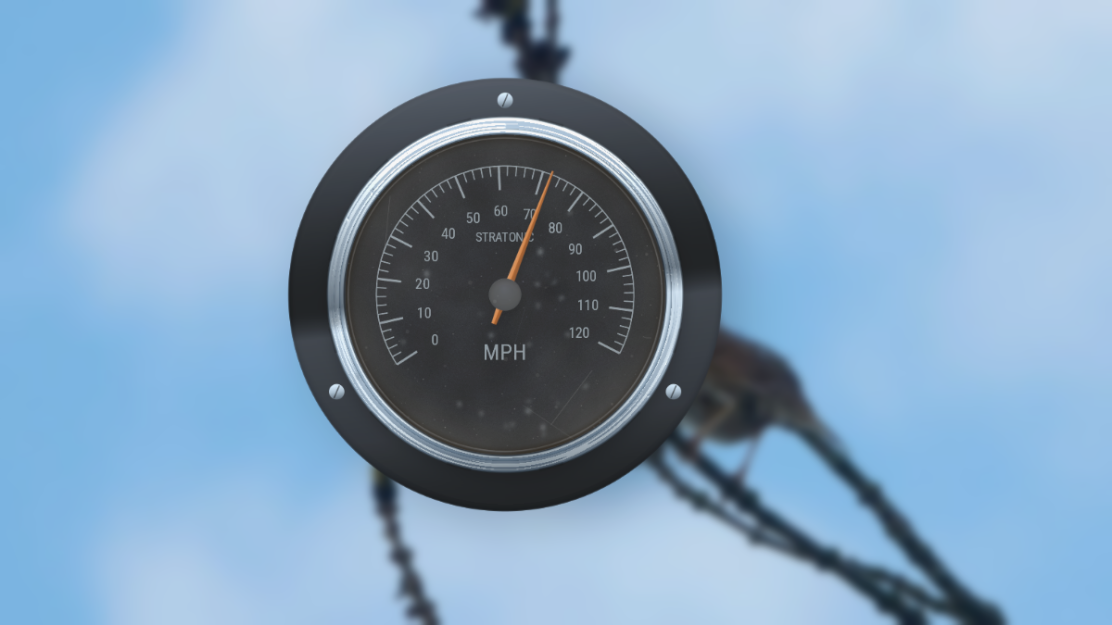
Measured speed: mph 72
